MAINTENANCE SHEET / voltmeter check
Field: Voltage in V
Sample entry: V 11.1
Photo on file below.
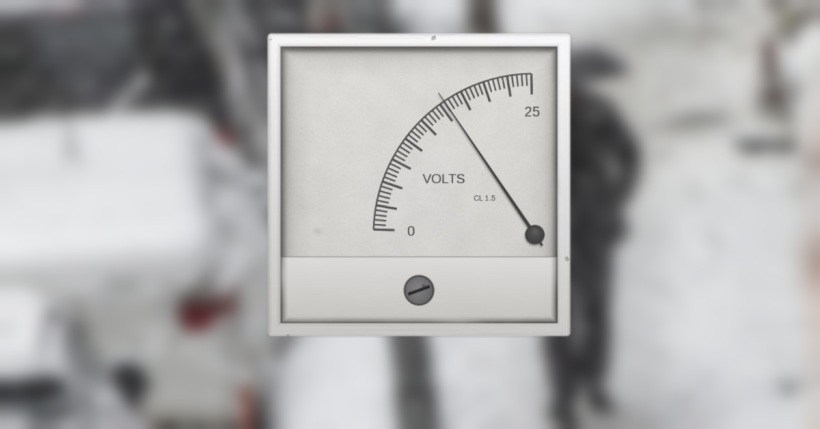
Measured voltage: V 15.5
